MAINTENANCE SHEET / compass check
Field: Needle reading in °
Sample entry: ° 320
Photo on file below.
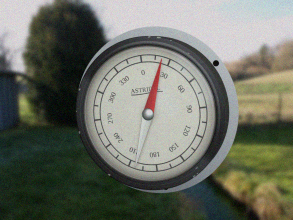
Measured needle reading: ° 22.5
